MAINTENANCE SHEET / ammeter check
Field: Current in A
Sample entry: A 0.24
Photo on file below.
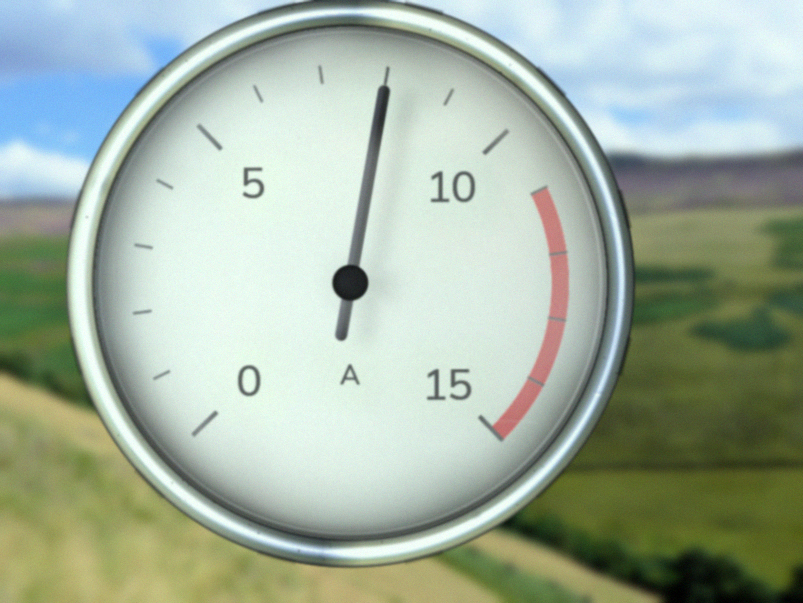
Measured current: A 8
